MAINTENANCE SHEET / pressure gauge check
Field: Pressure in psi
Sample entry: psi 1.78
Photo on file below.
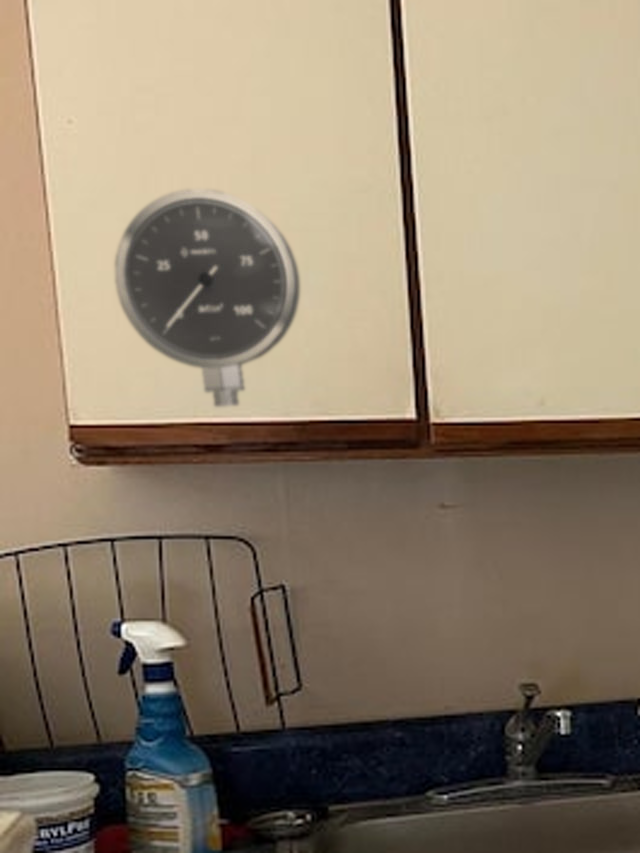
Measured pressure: psi 0
